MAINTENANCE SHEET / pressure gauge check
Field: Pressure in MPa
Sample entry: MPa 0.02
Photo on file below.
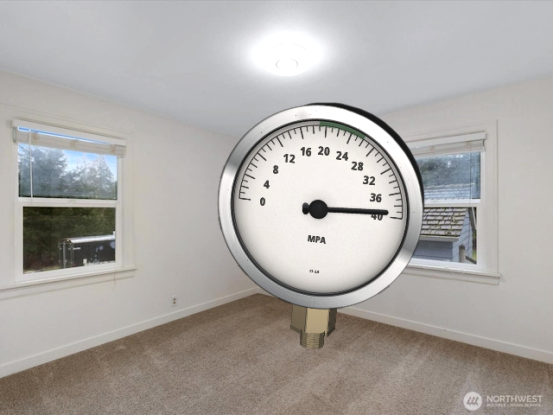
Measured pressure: MPa 39
